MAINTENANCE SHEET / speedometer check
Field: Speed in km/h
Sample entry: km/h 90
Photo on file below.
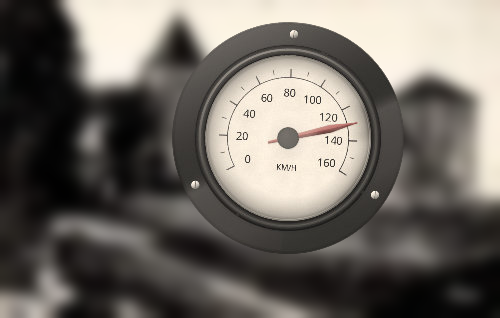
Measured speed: km/h 130
